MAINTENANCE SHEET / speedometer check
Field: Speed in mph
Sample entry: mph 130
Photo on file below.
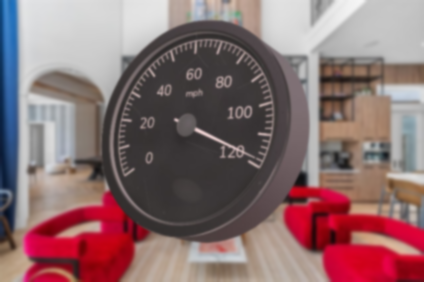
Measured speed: mph 118
